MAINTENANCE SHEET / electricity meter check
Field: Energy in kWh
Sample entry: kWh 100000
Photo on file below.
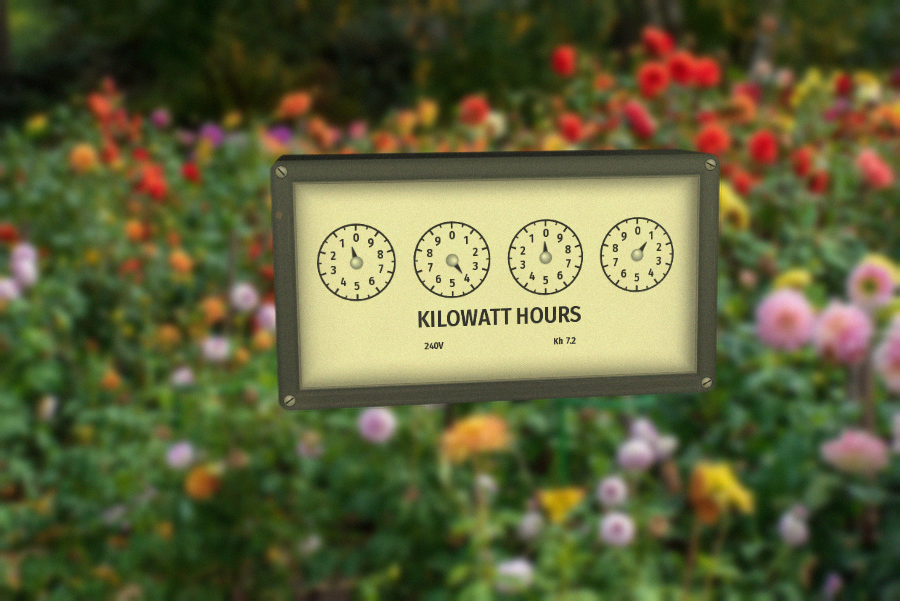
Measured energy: kWh 401
